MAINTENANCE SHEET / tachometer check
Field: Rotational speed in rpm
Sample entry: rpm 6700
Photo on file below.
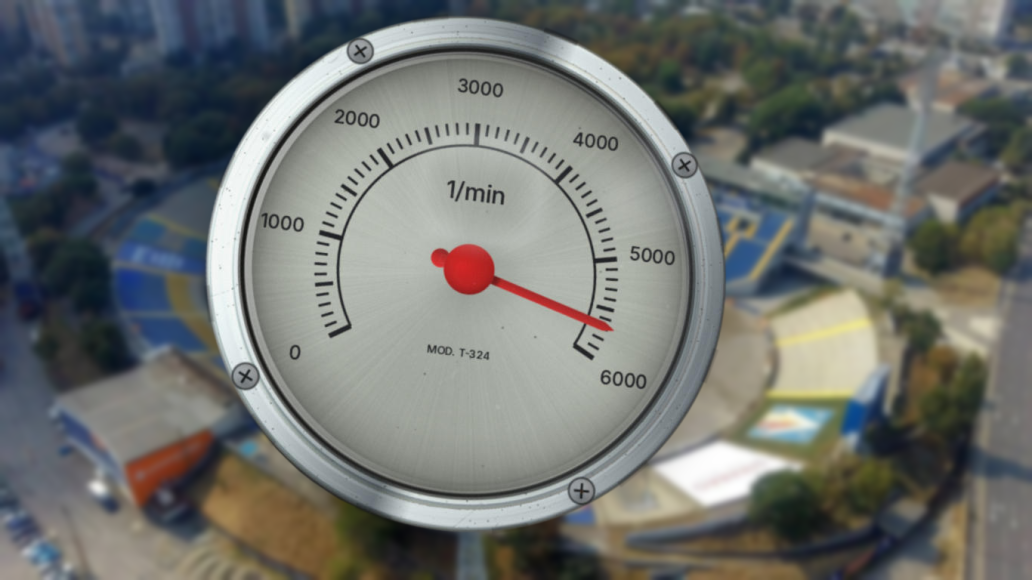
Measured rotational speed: rpm 5700
